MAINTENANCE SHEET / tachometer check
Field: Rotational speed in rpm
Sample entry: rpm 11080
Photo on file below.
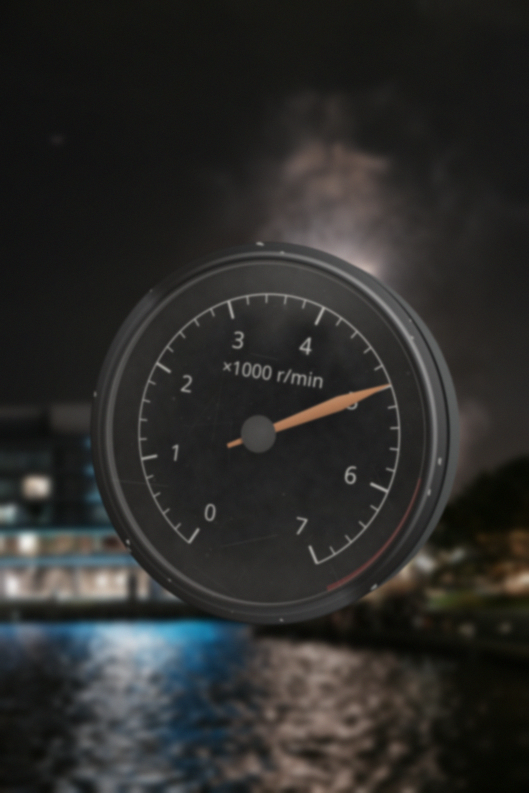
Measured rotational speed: rpm 5000
